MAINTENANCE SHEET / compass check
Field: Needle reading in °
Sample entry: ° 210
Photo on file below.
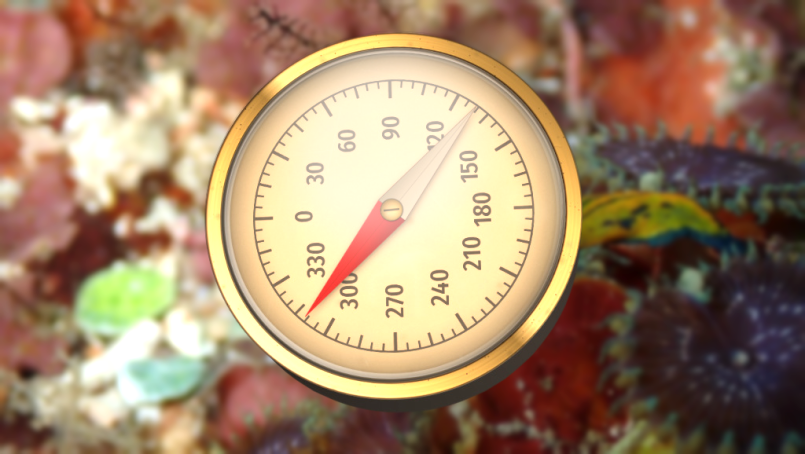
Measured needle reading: ° 310
